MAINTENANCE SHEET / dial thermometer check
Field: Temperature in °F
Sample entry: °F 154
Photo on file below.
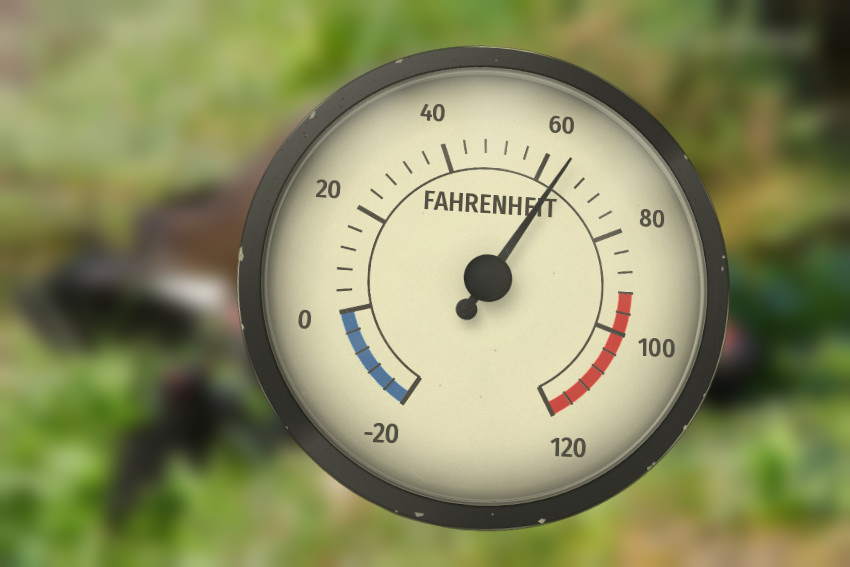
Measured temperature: °F 64
